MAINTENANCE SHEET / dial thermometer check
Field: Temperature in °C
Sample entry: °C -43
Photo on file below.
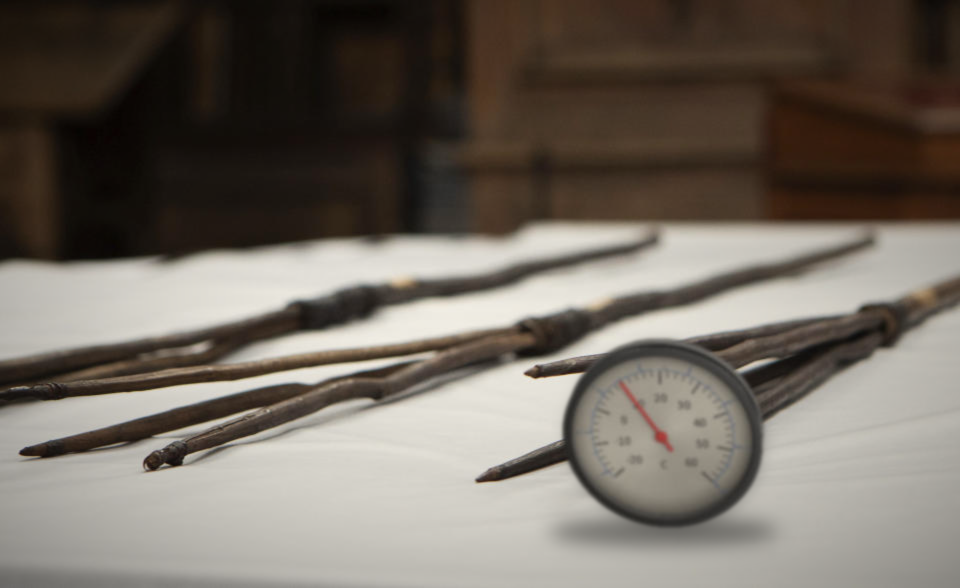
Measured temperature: °C 10
